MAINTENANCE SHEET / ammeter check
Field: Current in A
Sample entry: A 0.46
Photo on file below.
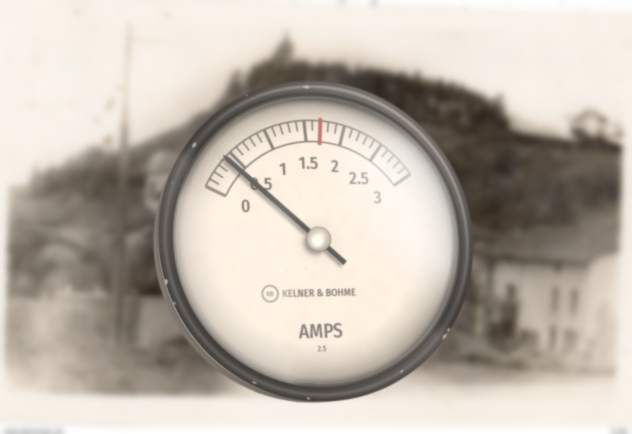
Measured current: A 0.4
